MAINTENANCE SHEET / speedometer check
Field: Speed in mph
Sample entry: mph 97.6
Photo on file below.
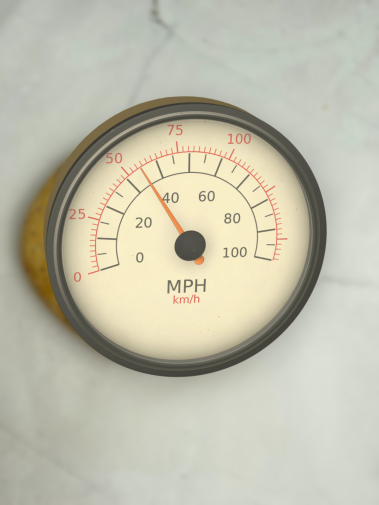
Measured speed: mph 35
